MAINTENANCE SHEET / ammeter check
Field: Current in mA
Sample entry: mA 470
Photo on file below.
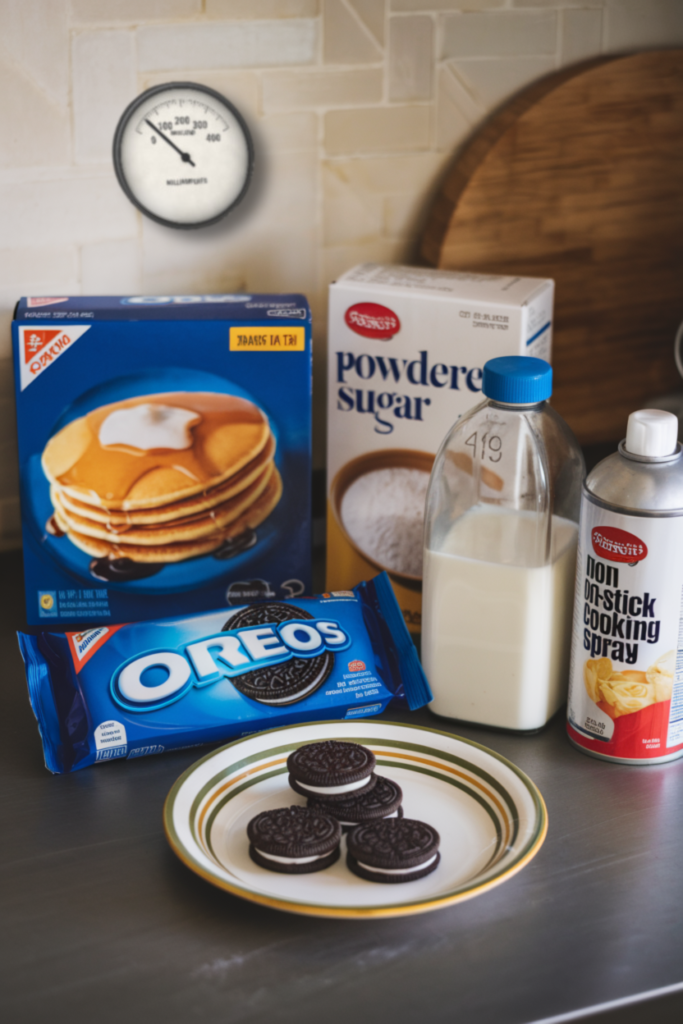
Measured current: mA 50
